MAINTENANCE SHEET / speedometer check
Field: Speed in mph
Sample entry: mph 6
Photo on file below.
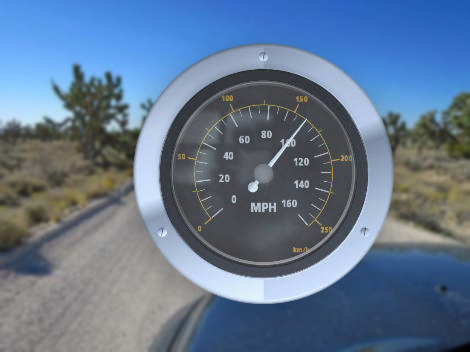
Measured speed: mph 100
